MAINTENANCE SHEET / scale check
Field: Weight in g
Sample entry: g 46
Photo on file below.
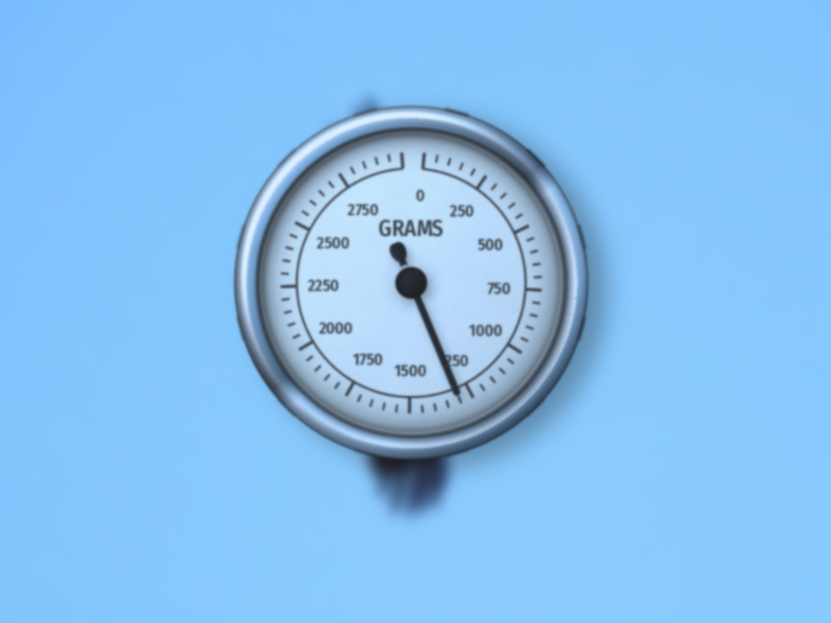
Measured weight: g 1300
